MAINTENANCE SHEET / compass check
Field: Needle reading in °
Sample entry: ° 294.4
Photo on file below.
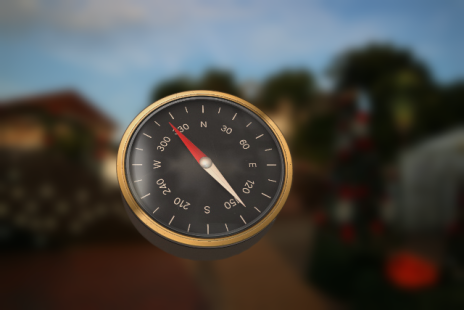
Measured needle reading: ° 322.5
